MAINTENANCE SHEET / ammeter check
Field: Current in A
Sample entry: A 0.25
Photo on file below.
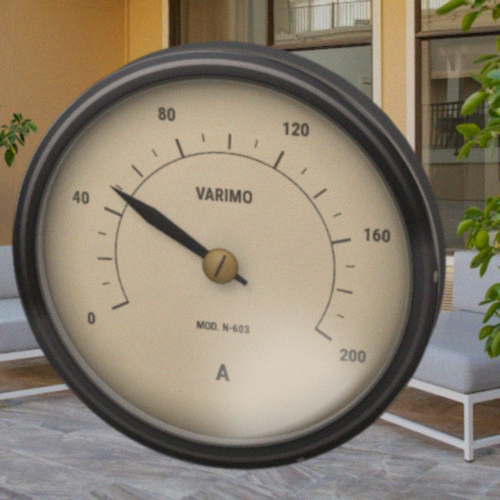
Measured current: A 50
